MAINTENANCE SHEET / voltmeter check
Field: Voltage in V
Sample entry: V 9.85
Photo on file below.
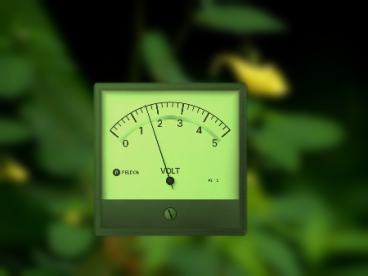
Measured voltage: V 1.6
